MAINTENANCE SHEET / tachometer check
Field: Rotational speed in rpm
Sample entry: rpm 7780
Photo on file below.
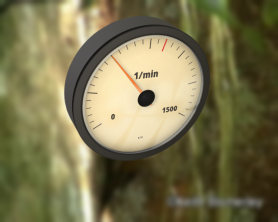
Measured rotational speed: rpm 500
